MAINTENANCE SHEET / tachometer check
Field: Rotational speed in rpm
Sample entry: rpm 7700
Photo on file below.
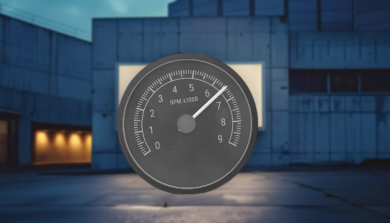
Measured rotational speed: rpm 6500
